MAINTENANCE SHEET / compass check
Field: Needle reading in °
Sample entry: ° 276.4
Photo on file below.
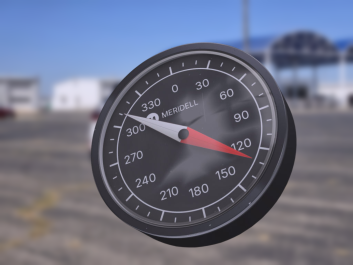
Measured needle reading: ° 130
